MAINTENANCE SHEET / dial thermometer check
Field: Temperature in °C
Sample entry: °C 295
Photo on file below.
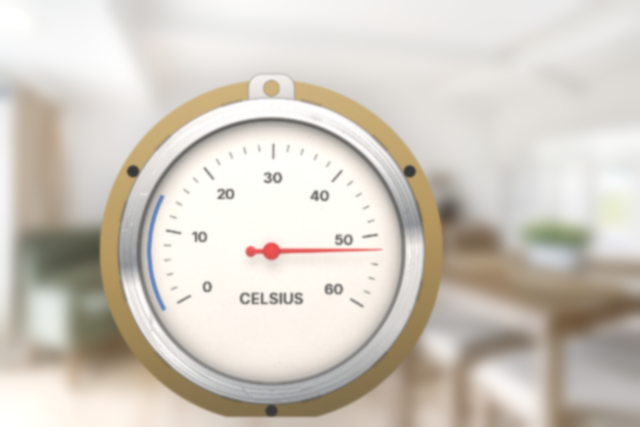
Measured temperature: °C 52
